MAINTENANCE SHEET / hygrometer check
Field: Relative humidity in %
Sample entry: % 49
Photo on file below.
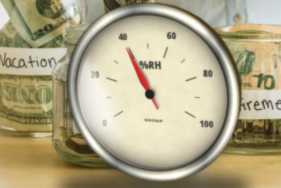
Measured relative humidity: % 40
